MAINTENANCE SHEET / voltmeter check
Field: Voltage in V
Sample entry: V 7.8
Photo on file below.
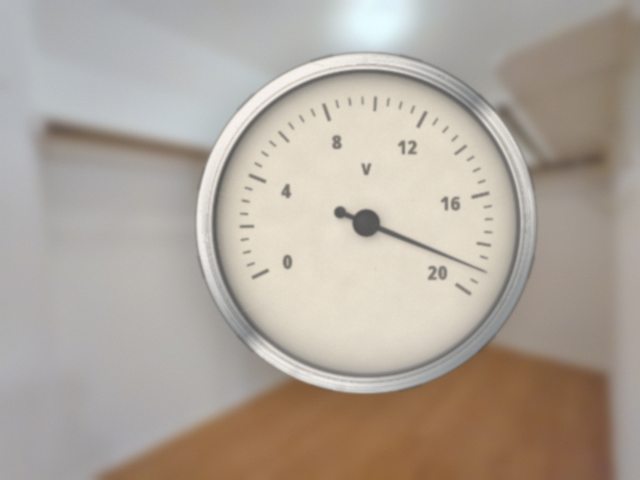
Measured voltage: V 19
